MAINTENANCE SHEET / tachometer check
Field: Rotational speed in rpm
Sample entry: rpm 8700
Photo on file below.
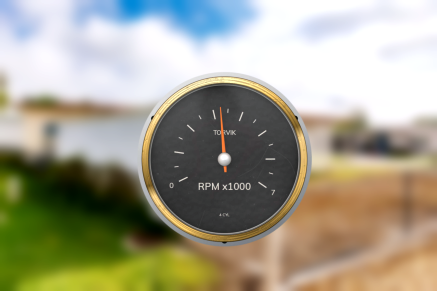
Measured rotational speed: rpm 3250
